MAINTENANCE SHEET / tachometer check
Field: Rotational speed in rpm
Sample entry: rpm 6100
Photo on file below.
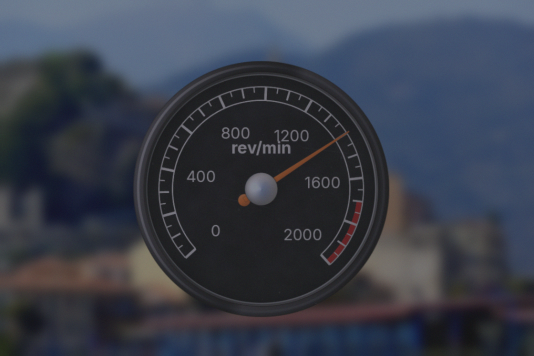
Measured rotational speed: rpm 1400
